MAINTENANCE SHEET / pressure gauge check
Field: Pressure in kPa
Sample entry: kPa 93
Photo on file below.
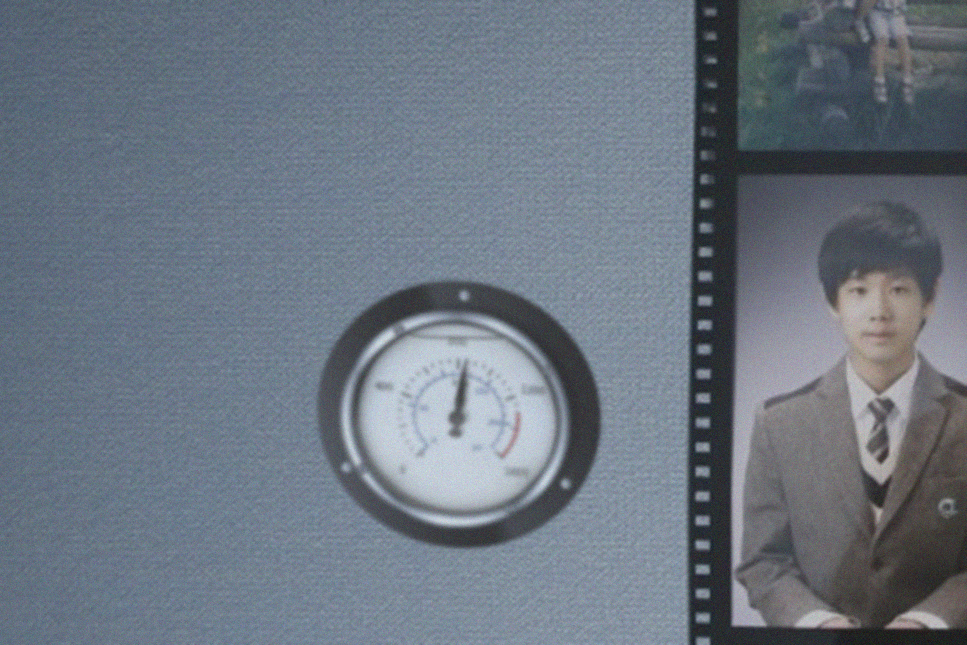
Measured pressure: kPa 850
